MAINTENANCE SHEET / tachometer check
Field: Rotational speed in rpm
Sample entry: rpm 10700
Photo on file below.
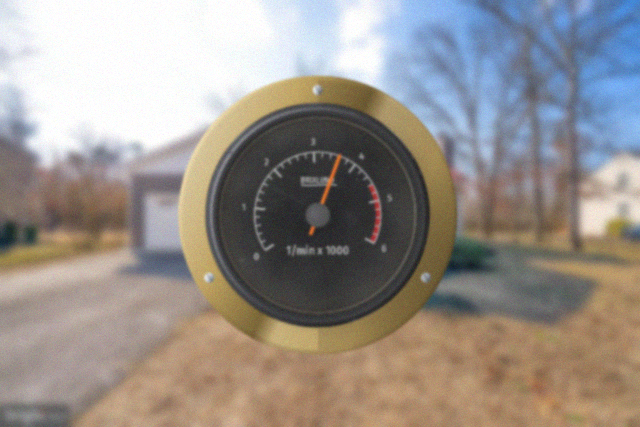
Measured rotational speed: rpm 3600
